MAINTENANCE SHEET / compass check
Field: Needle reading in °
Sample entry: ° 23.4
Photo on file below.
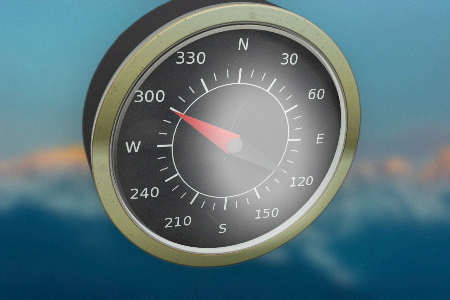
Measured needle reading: ° 300
